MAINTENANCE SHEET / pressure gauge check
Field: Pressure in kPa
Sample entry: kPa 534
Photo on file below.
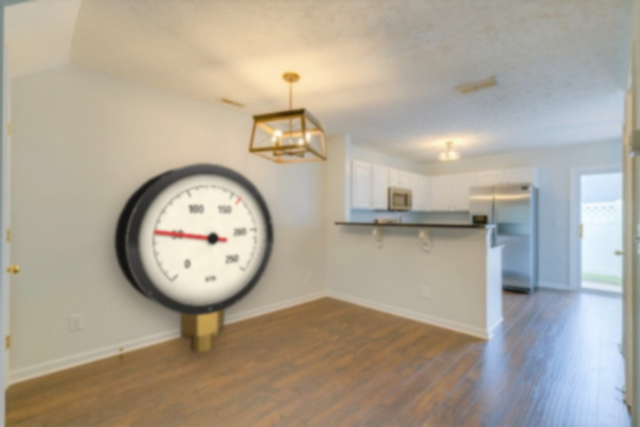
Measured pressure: kPa 50
